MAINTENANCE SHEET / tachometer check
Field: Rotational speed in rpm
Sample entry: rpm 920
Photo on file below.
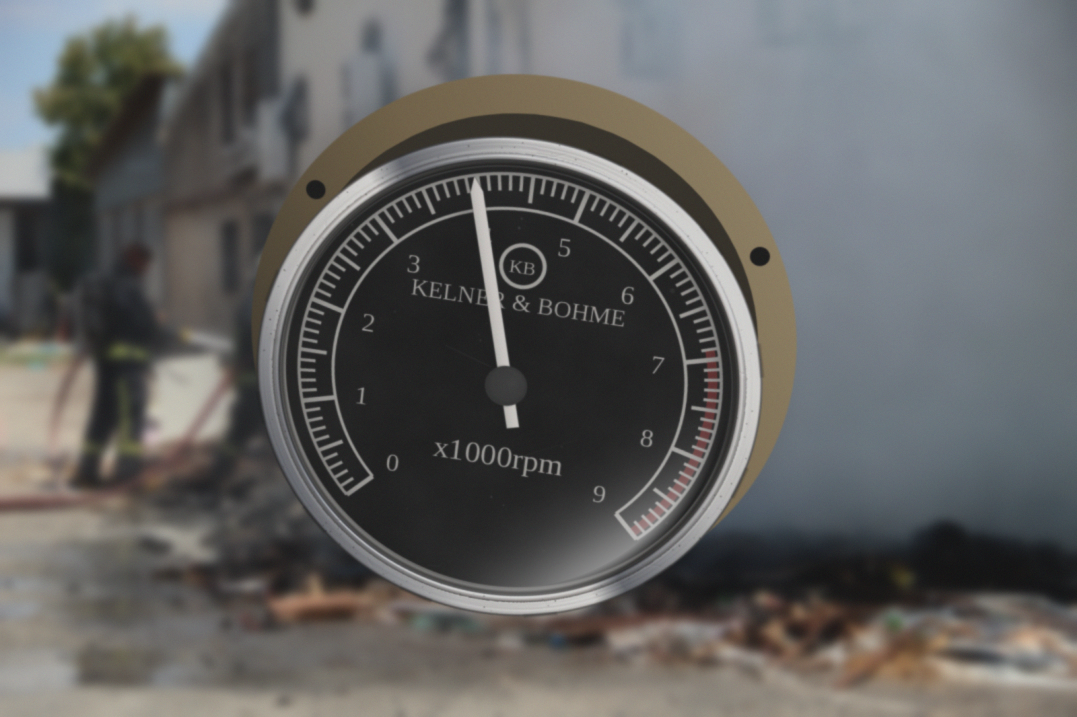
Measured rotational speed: rpm 4000
